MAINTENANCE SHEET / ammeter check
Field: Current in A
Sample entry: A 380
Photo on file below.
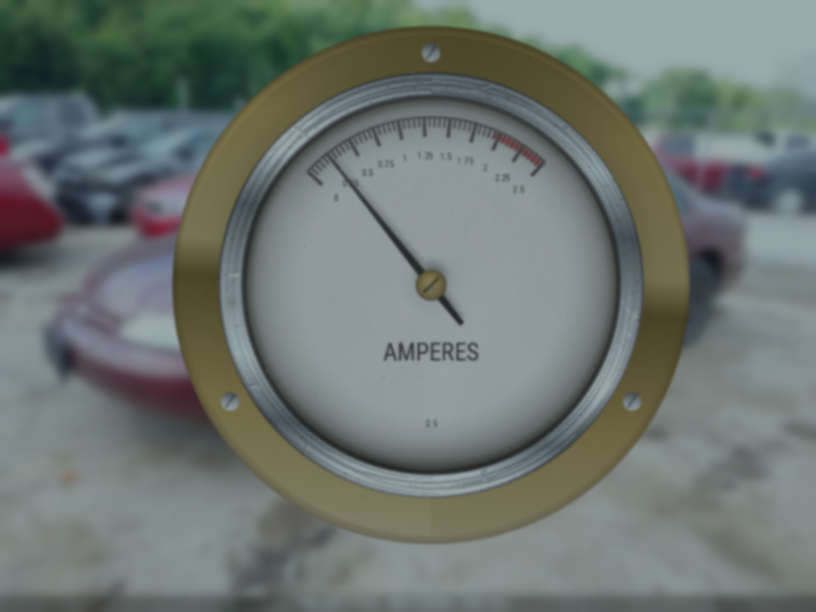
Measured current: A 0.25
